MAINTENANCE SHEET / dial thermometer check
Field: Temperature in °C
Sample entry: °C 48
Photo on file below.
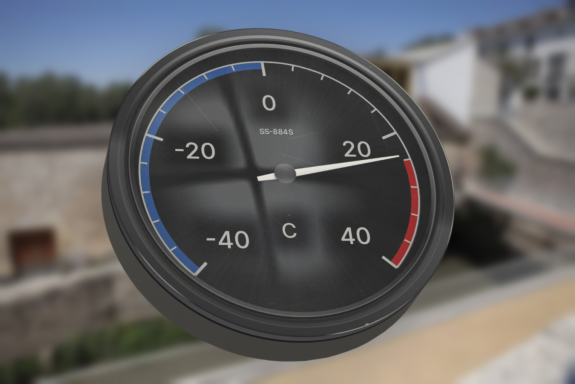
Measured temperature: °C 24
